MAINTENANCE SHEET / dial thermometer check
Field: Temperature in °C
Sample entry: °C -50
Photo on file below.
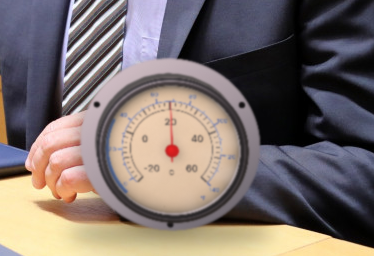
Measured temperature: °C 20
